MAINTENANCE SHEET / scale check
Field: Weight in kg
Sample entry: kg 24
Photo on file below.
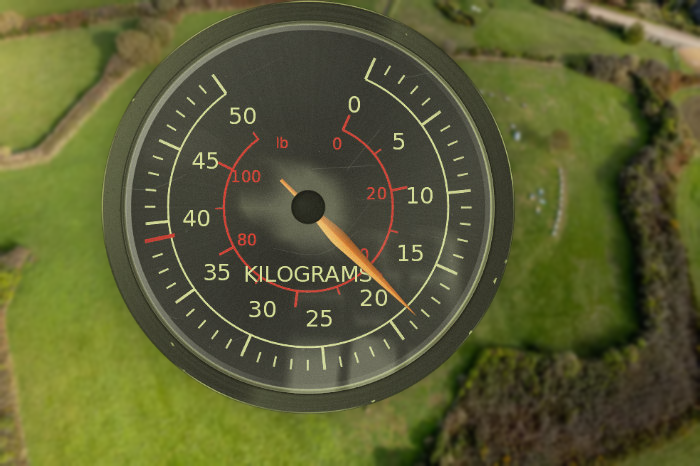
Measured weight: kg 18.5
